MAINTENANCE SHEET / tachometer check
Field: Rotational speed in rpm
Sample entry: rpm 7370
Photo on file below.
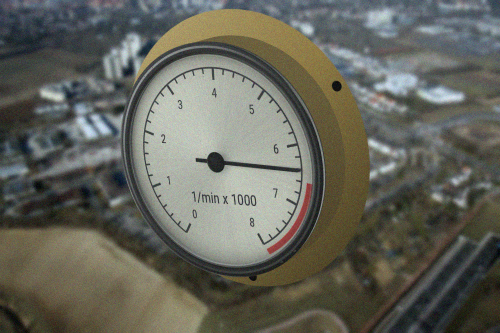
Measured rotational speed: rpm 6400
